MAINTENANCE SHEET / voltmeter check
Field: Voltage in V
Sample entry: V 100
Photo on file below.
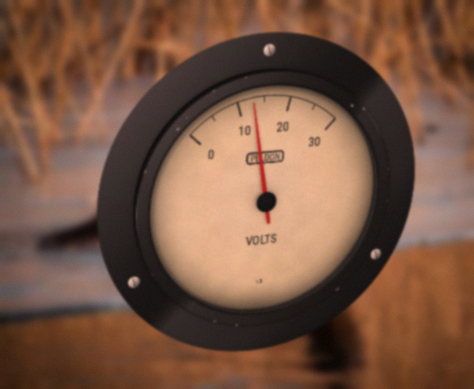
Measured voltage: V 12.5
